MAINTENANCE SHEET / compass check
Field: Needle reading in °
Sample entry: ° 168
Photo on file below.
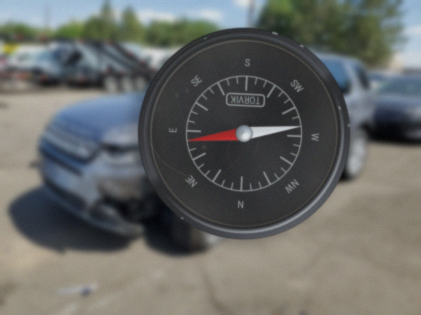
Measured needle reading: ° 80
